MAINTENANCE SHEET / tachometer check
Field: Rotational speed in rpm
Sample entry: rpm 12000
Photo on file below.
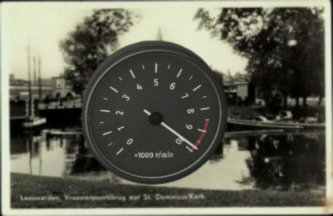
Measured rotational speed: rpm 9750
